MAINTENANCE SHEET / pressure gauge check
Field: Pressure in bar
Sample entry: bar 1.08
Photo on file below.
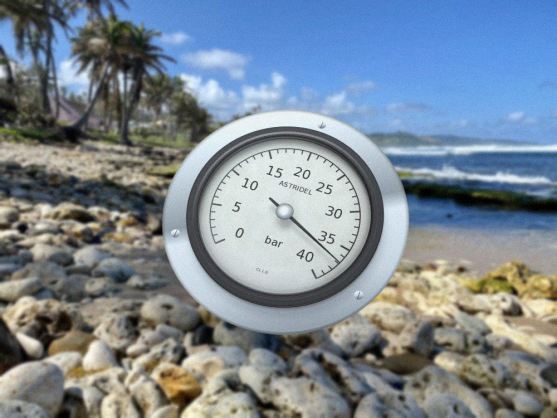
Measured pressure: bar 37
